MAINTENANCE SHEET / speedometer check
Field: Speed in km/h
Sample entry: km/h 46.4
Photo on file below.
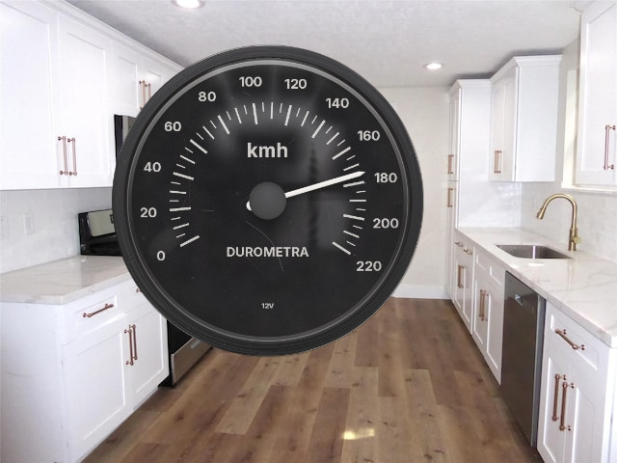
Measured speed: km/h 175
